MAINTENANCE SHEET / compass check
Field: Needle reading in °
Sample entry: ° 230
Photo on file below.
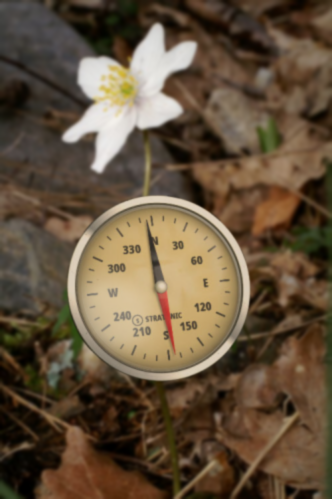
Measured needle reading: ° 175
